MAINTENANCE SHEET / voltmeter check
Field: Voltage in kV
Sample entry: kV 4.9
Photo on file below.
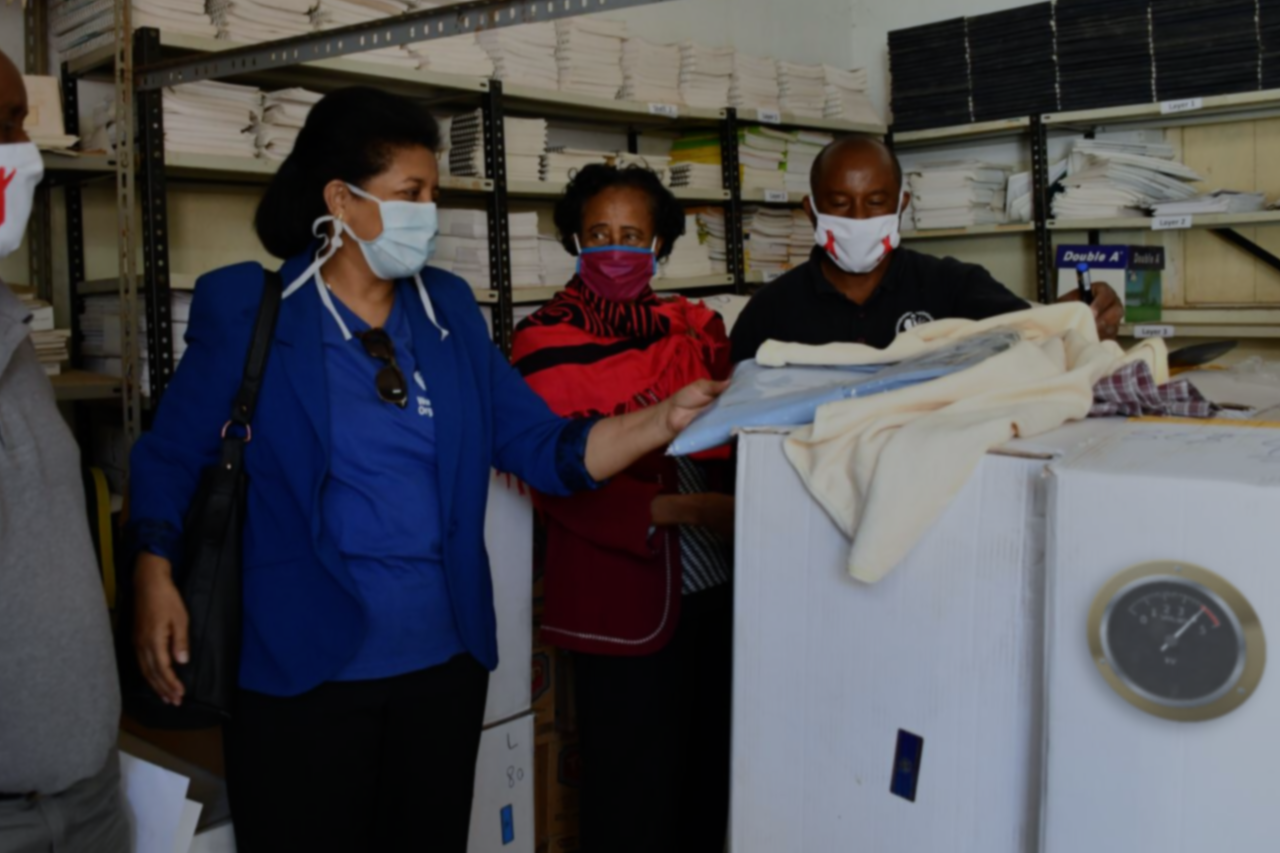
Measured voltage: kV 4
